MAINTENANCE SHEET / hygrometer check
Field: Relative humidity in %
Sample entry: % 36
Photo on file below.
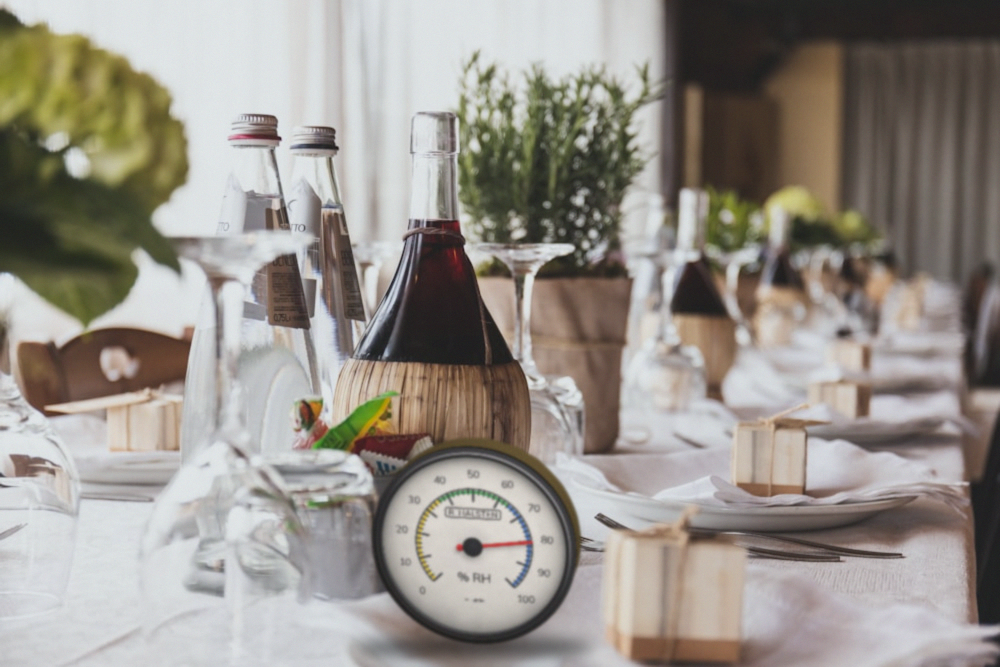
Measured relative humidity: % 80
